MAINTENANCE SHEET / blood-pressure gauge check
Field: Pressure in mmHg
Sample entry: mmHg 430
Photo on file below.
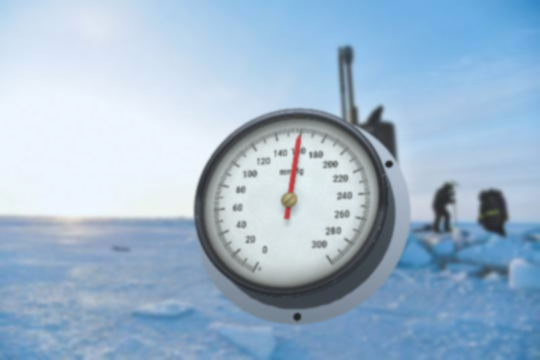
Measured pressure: mmHg 160
